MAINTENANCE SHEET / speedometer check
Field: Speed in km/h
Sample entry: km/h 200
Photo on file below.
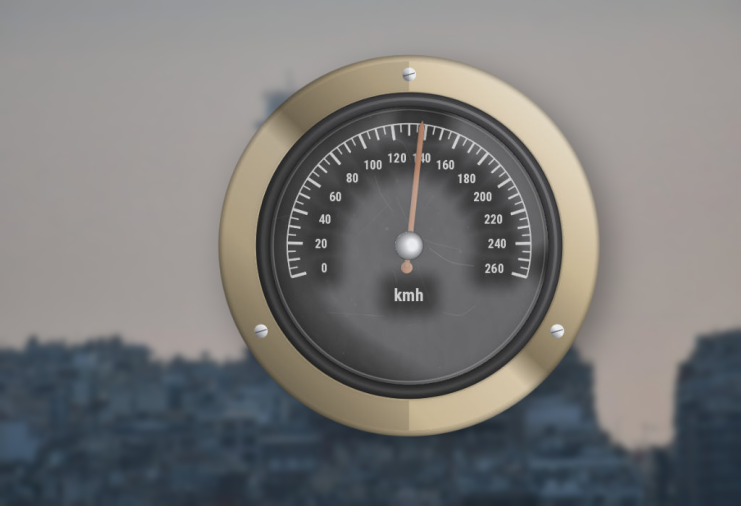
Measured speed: km/h 137.5
